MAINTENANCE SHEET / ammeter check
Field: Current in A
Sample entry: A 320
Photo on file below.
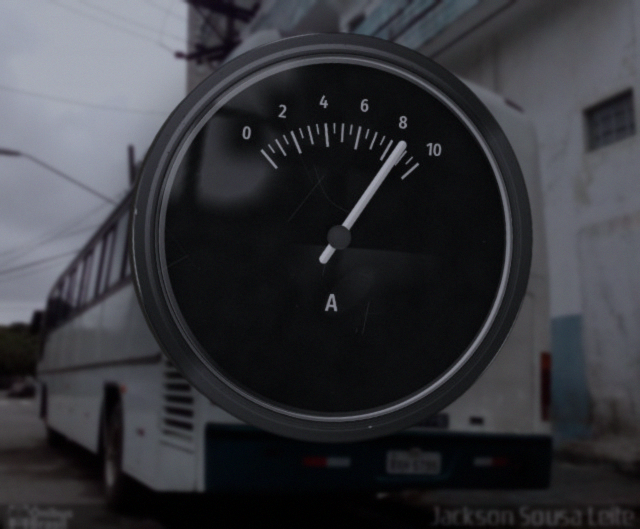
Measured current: A 8.5
